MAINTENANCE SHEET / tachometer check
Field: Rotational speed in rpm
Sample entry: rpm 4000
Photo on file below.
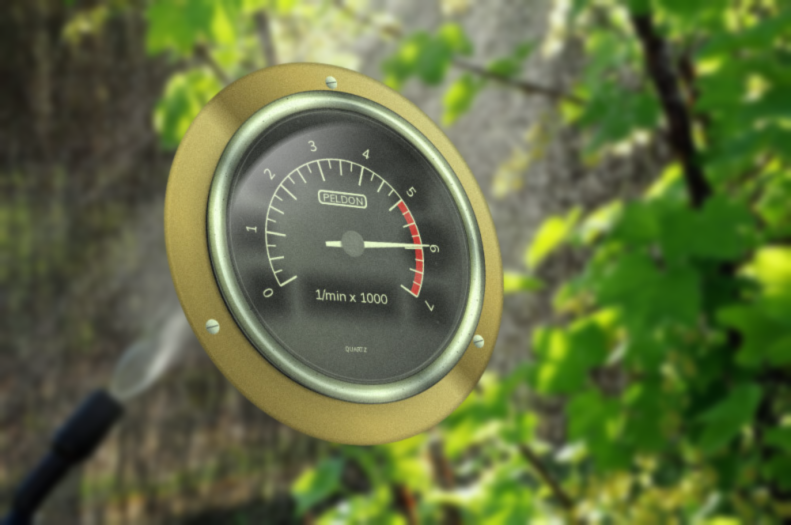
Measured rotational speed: rpm 6000
